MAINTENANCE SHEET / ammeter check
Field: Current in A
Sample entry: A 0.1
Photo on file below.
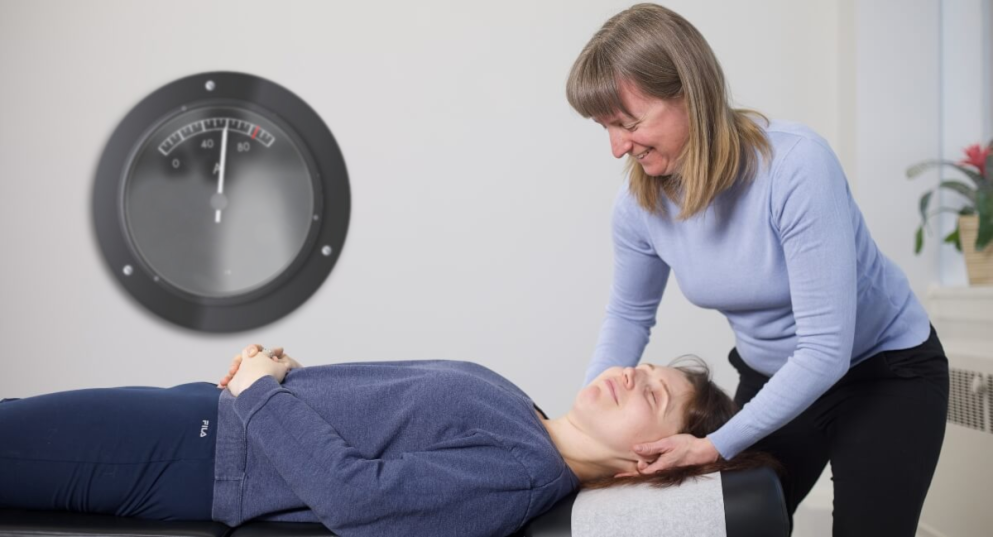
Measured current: A 60
